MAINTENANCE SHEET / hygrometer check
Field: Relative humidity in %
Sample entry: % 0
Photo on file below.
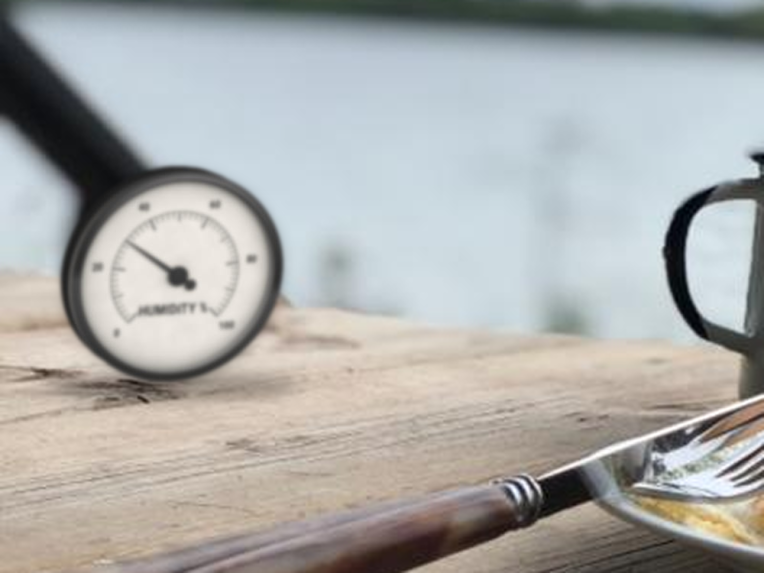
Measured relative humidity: % 30
